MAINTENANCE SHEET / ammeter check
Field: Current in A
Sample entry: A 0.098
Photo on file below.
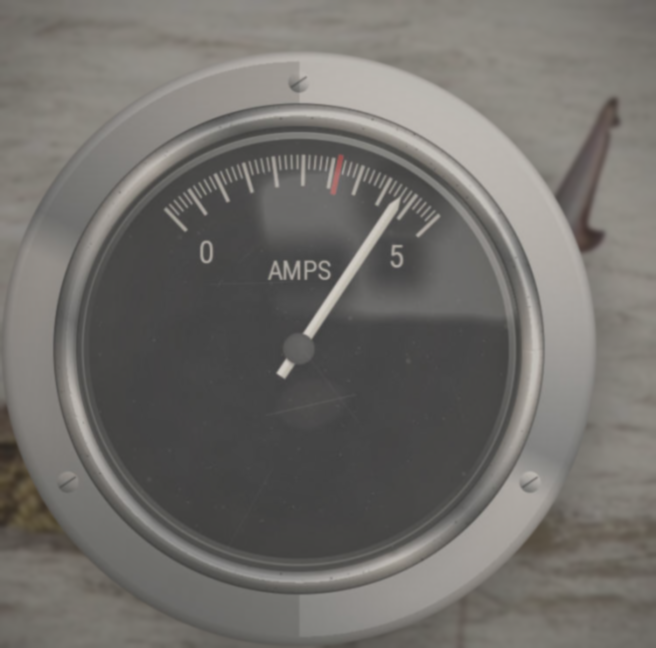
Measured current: A 4.3
